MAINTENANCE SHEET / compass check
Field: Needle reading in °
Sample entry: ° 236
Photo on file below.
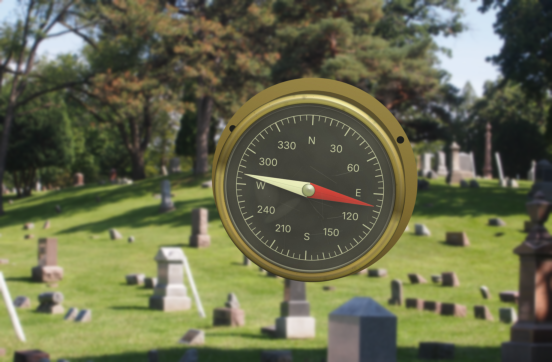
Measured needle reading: ° 100
